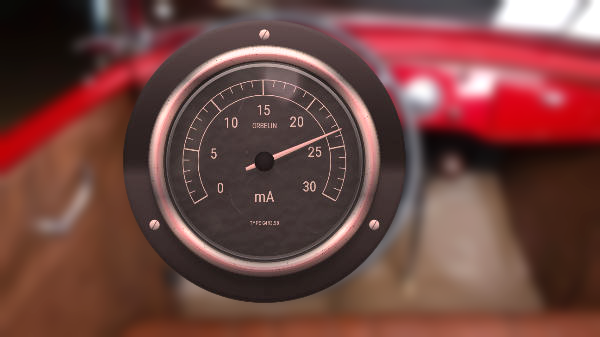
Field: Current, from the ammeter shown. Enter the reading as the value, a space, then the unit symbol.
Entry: 23.5 mA
